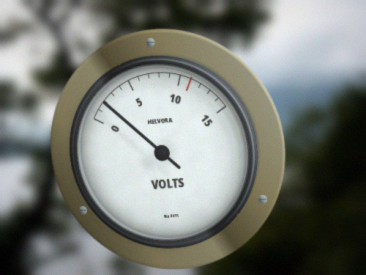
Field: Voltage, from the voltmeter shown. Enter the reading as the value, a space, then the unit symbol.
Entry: 2 V
